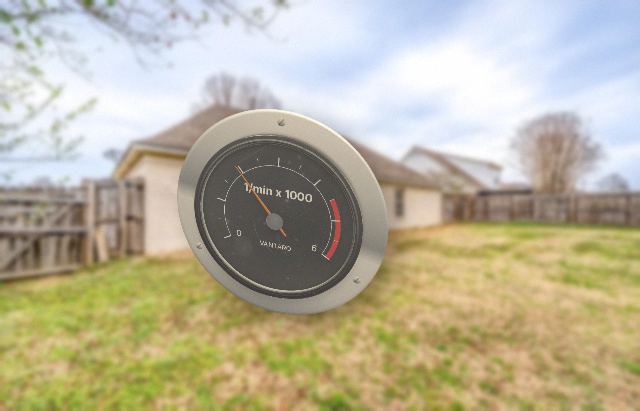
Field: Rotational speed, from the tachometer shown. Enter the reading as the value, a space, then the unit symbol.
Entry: 2000 rpm
